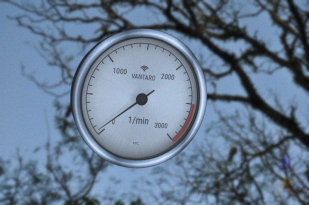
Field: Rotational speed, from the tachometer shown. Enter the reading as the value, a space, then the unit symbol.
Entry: 50 rpm
